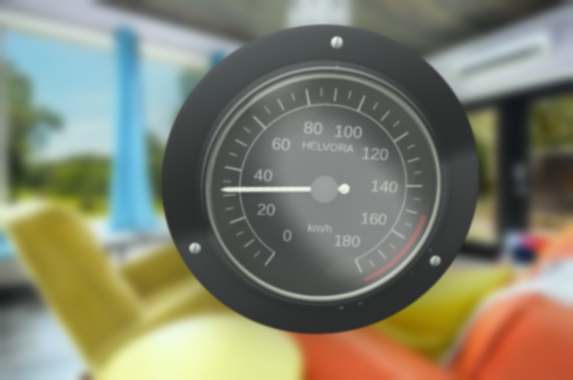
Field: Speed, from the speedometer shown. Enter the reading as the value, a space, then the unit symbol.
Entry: 32.5 km/h
